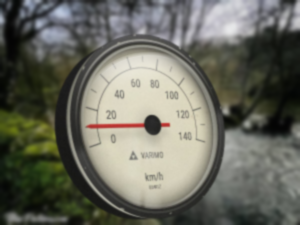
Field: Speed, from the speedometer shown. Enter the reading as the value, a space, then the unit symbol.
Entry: 10 km/h
